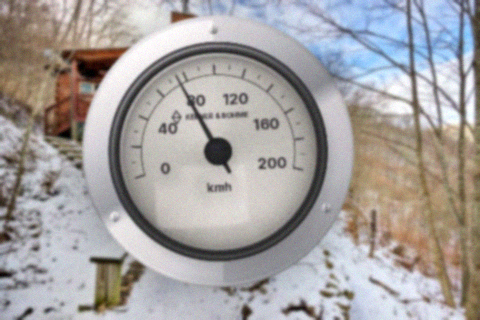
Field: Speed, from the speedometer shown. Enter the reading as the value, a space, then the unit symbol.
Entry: 75 km/h
